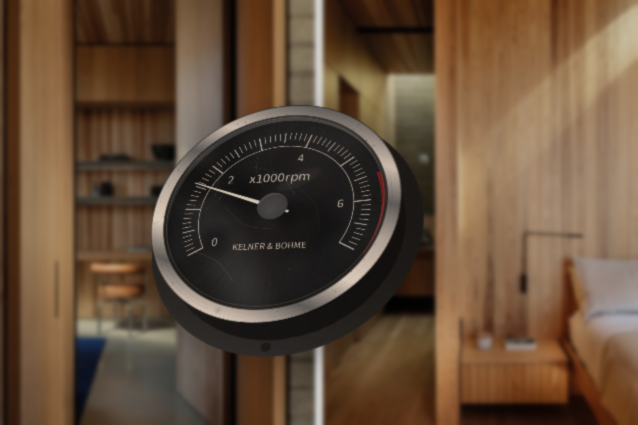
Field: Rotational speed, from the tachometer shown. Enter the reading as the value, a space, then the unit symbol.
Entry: 1500 rpm
